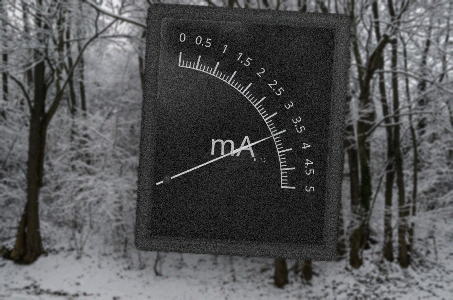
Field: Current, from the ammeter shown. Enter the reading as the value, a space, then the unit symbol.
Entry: 3.5 mA
